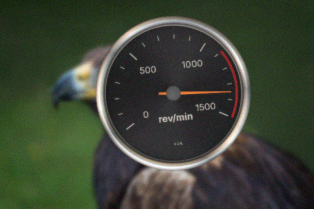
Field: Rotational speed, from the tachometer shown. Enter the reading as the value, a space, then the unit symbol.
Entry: 1350 rpm
